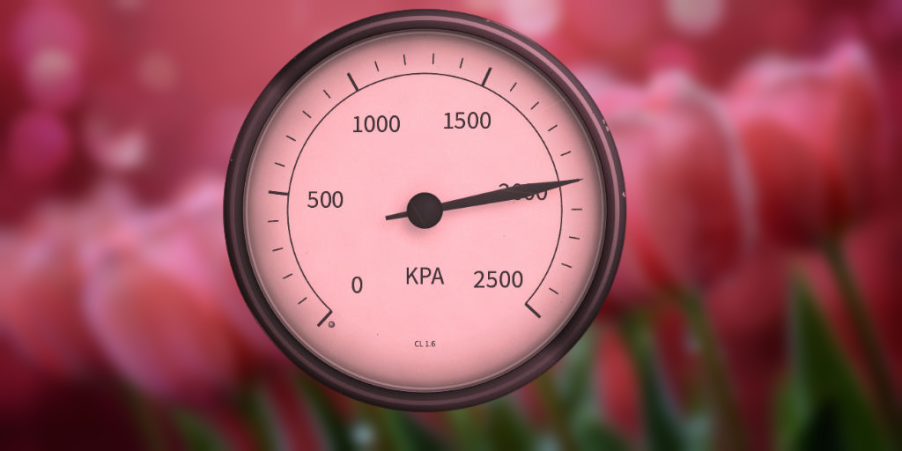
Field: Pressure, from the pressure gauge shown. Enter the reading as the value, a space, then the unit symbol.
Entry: 2000 kPa
